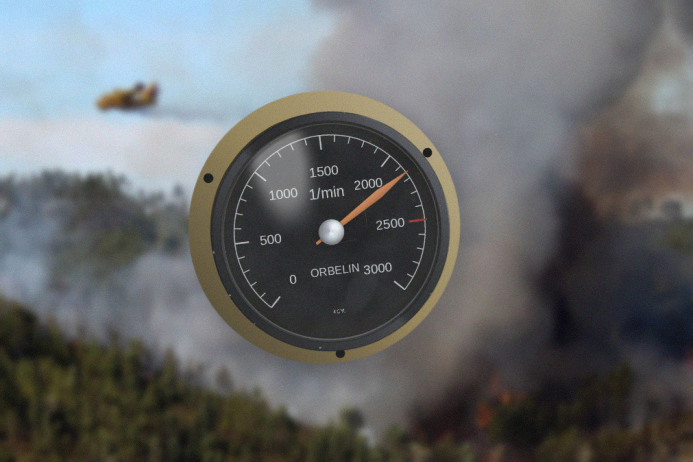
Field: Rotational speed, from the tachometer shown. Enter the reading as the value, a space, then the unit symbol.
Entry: 2150 rpm
